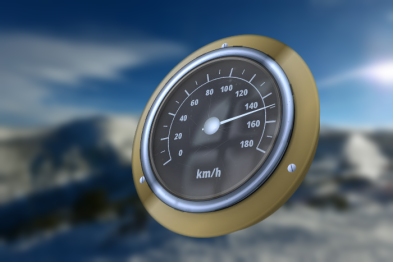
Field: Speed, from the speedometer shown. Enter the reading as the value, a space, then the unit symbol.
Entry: 150 km/h
